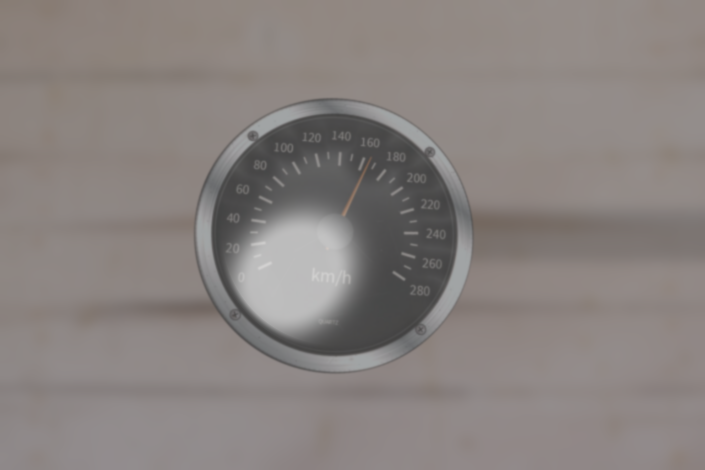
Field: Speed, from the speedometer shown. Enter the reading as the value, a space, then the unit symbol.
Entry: 165 km/h
